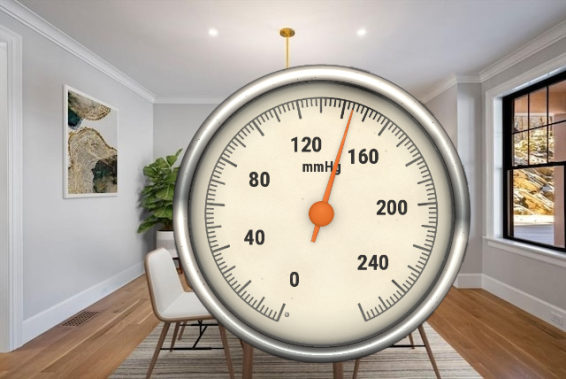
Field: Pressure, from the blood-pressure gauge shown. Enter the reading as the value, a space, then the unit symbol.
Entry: 144 mmHg
